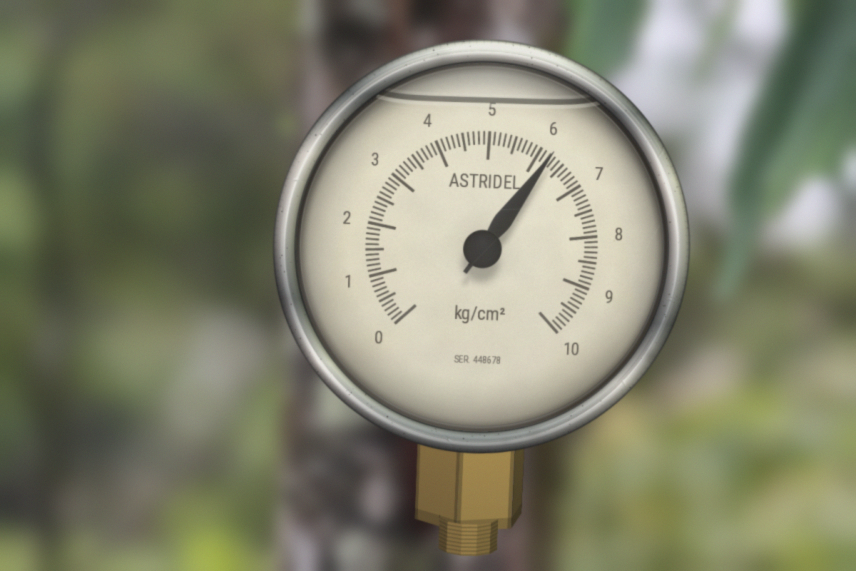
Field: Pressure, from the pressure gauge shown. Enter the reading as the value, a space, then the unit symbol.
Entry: 6.2 kg/cm²
